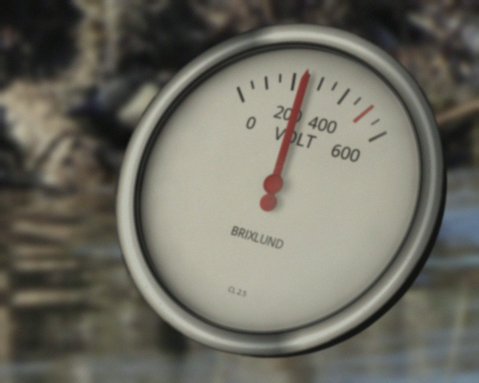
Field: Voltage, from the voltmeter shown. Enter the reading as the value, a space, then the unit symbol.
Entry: 250 V
